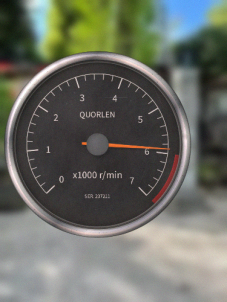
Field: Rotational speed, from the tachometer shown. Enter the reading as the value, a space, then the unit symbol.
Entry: 5900 rpm
